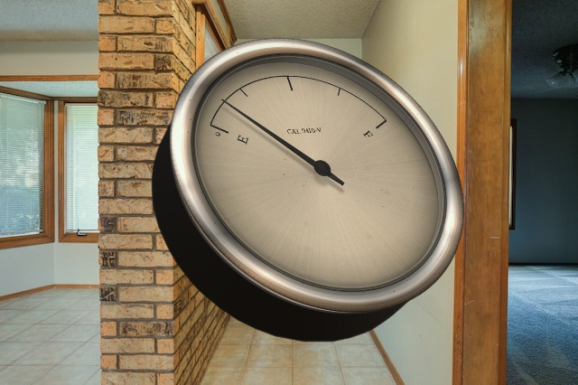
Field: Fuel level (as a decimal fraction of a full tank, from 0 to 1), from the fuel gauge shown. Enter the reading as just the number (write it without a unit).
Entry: 0.125
